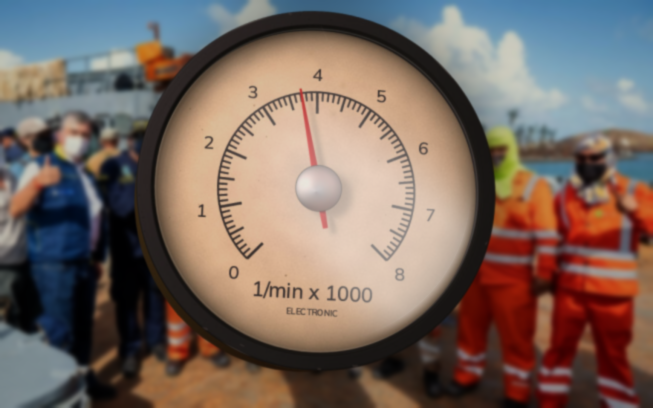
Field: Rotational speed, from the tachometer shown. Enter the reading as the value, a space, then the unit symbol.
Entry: 3700 rpm
